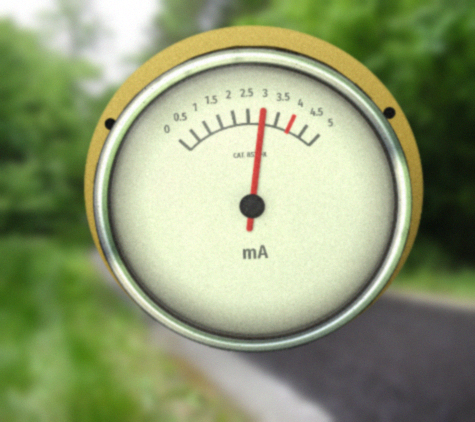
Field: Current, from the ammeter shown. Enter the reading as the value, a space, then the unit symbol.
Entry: 3 mA
